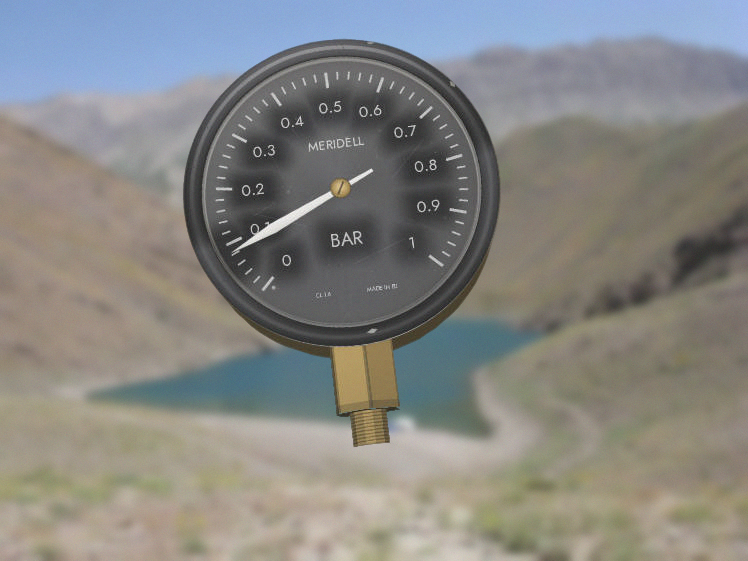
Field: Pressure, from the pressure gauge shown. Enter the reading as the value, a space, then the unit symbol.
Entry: 0.08 bar
